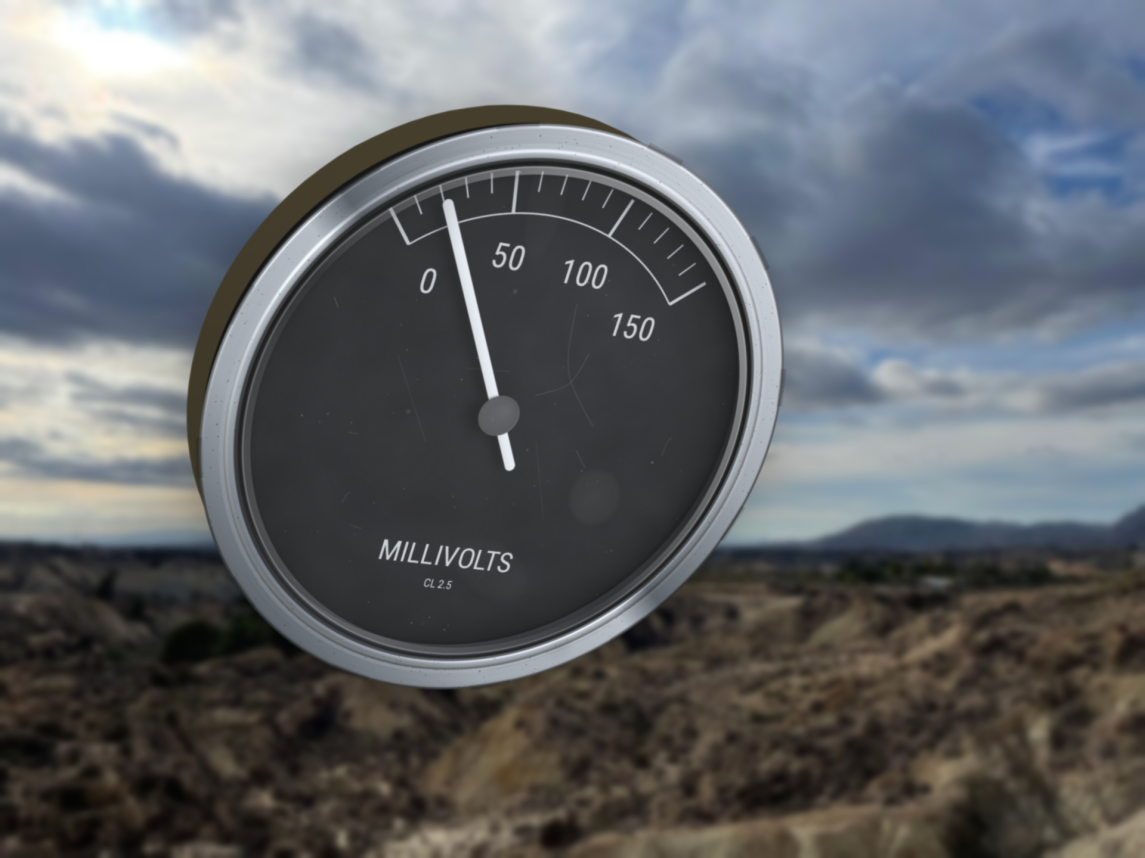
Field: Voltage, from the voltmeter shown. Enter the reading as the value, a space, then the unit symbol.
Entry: 20 mV
